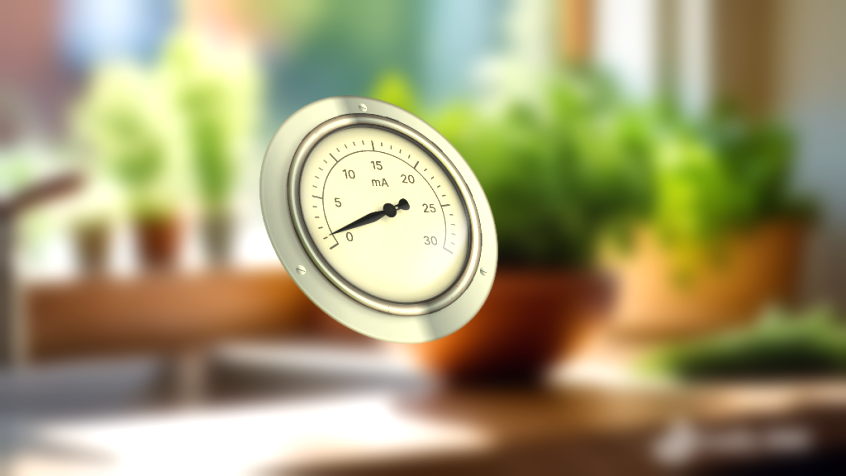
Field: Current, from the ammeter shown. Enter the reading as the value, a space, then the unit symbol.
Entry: 1 mA
